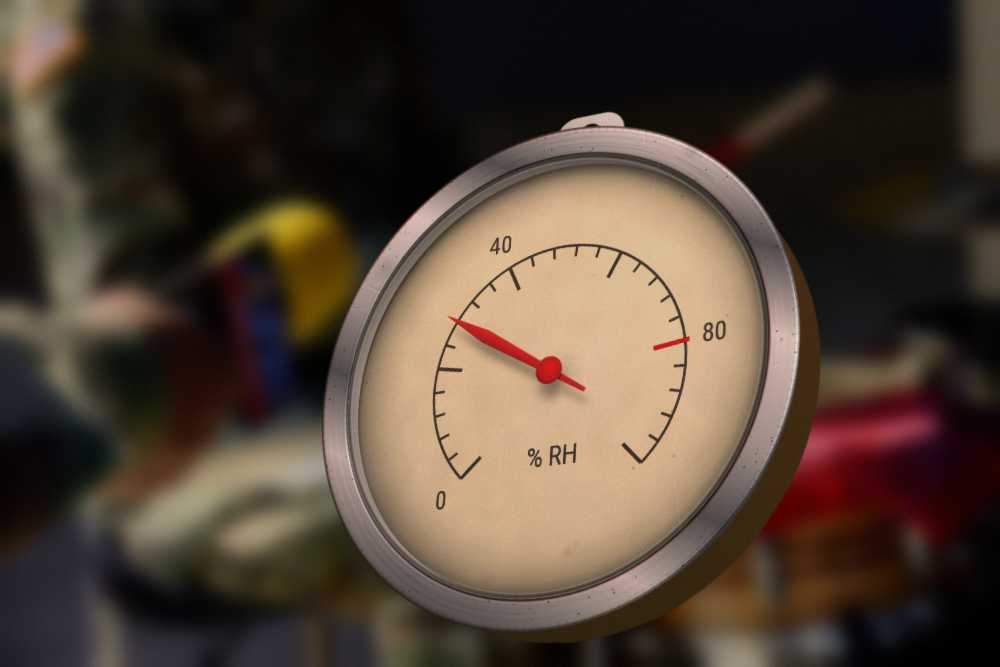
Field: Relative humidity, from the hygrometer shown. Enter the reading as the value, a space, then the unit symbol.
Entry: 28 %
